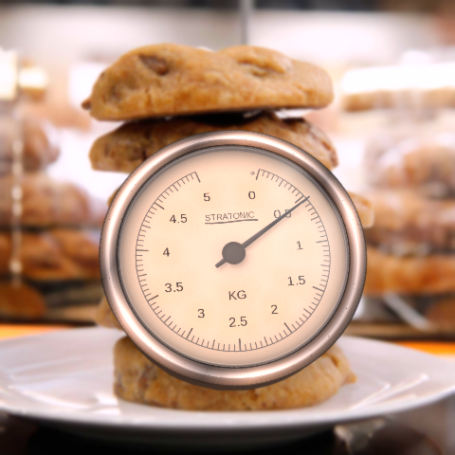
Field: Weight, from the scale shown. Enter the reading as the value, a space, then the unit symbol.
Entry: 0.55 kg
